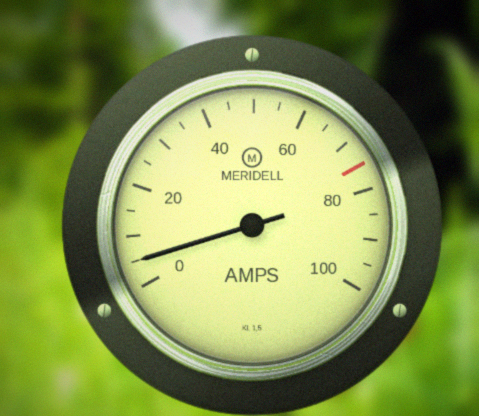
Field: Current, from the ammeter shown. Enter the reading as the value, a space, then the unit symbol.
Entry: 5 A
